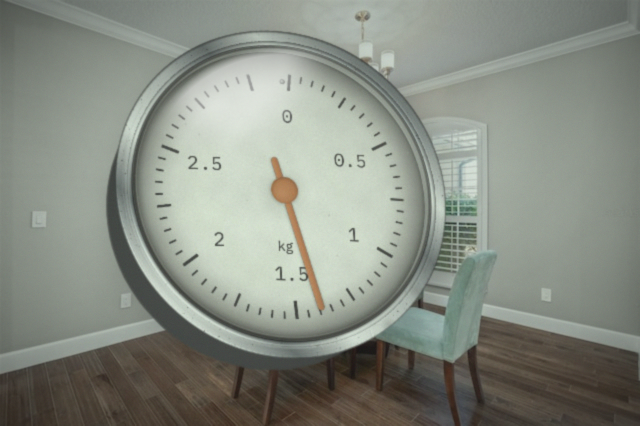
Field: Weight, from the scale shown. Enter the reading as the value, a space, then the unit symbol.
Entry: 1.4 kg
